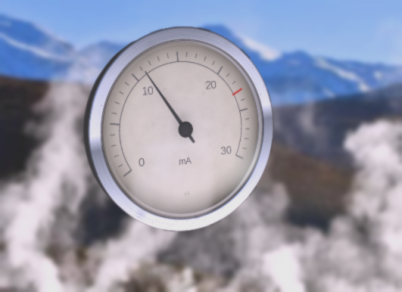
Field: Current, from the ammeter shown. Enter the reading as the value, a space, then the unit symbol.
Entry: 11 mA
